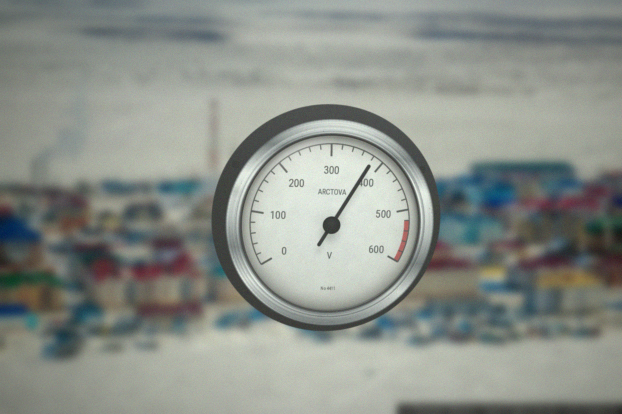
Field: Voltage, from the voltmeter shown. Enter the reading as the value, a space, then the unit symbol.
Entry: 380 V
